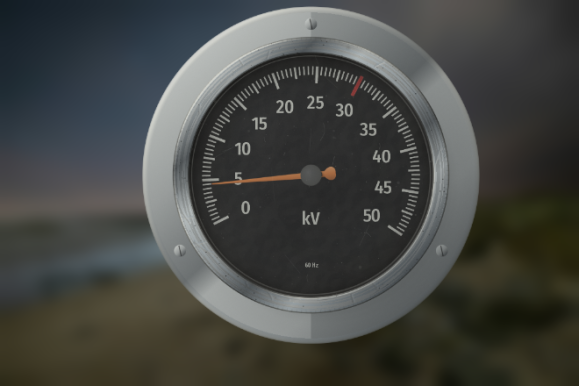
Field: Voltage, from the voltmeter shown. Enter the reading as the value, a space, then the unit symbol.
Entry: 4.5 kV
